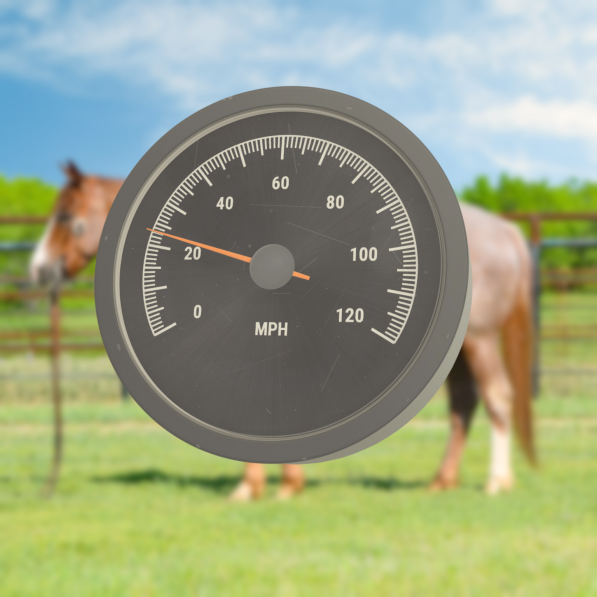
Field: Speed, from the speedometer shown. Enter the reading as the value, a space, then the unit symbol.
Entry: 23 mph
